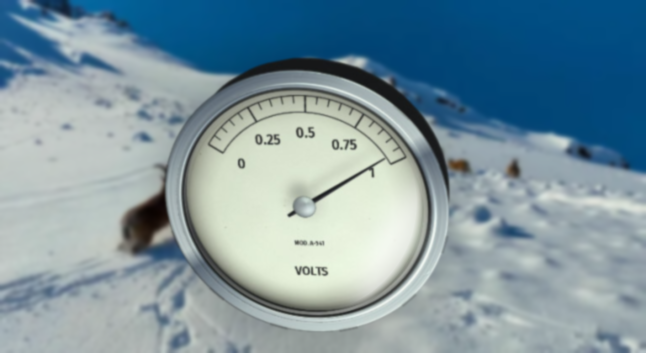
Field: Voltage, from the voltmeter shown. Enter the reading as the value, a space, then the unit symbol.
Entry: 0.95 V
